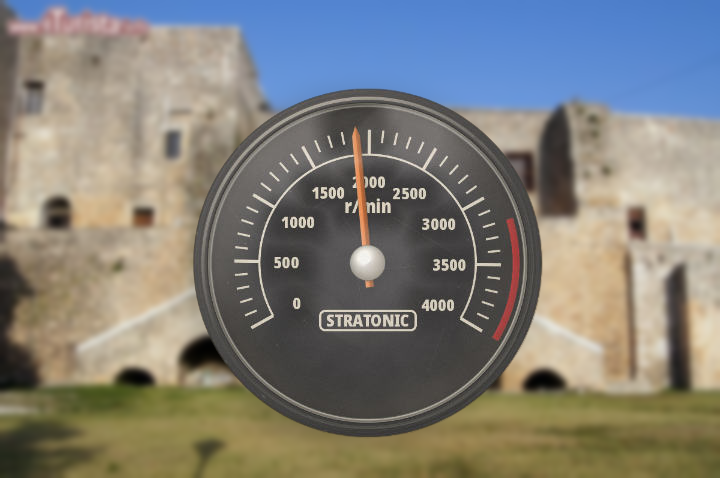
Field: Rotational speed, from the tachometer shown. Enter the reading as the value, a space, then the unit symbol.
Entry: 1900 rpm
